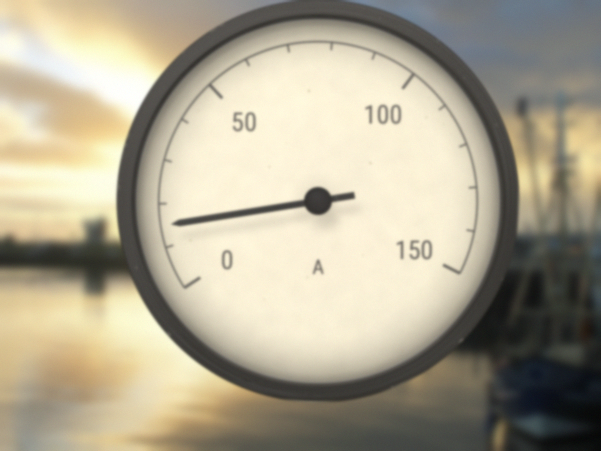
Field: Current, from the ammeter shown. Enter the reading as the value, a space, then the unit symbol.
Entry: 15 A
